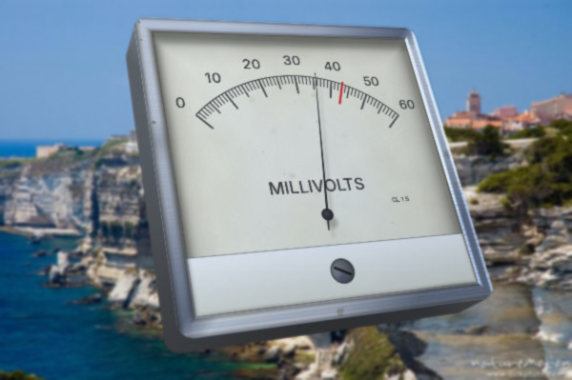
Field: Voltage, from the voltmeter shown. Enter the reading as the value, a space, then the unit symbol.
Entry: 35 mV
